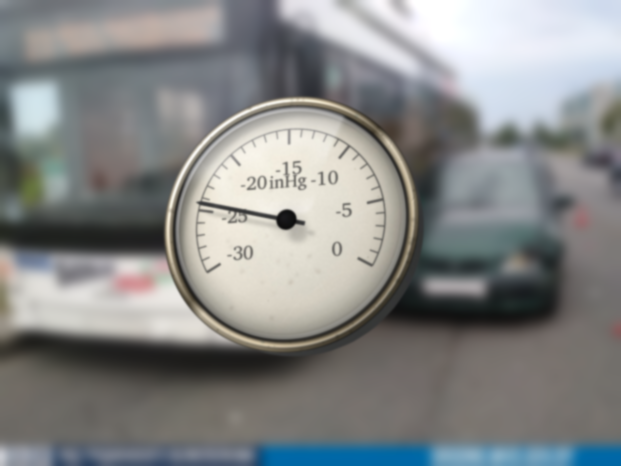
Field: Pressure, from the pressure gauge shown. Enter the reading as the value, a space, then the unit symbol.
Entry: -24.5 inHg
